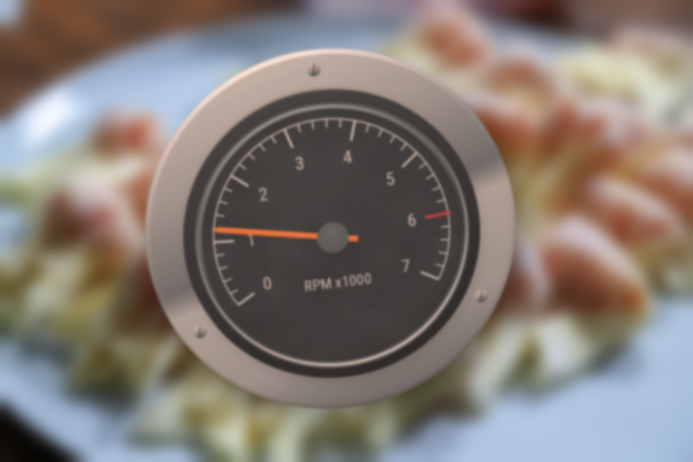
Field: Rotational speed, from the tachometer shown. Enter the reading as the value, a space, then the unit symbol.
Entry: 1200 rpm
